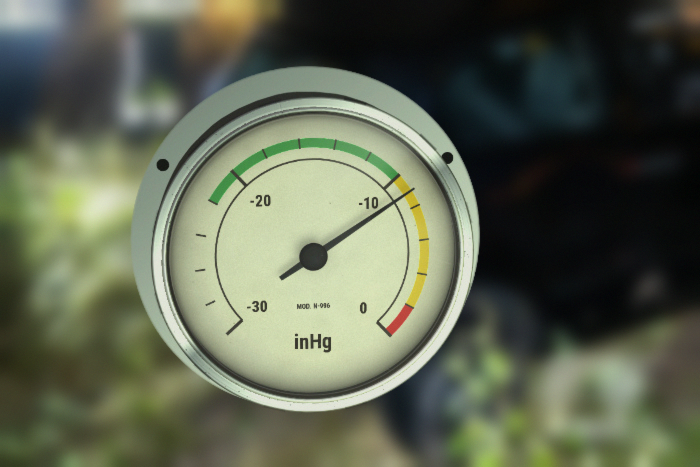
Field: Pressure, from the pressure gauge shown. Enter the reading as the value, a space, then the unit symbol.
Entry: -9 inHg
